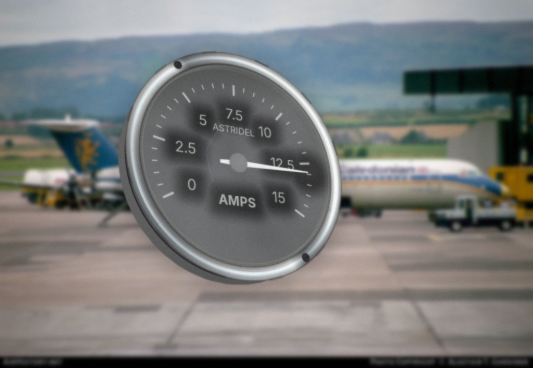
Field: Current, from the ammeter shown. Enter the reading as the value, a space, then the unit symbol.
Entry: 13 A
